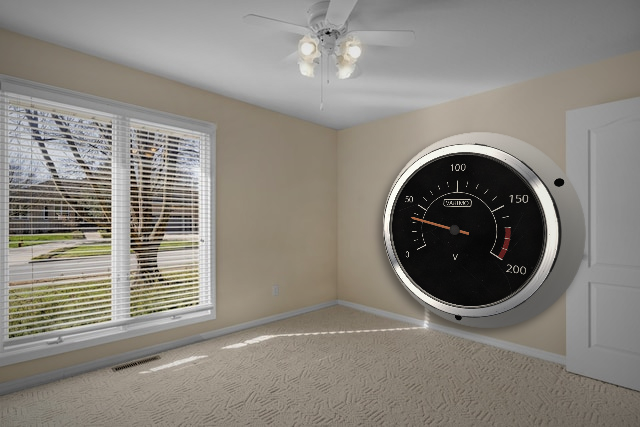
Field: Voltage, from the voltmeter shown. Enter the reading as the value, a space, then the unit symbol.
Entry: 35 V
